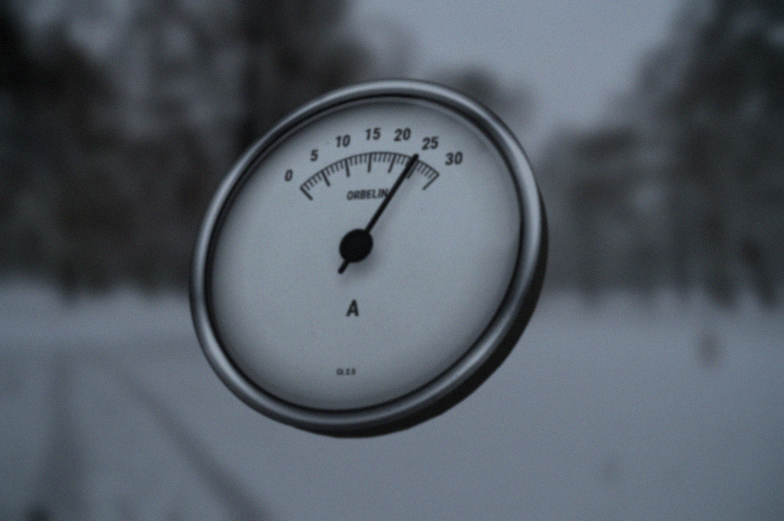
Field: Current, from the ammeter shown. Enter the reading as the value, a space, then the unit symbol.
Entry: 25 A
